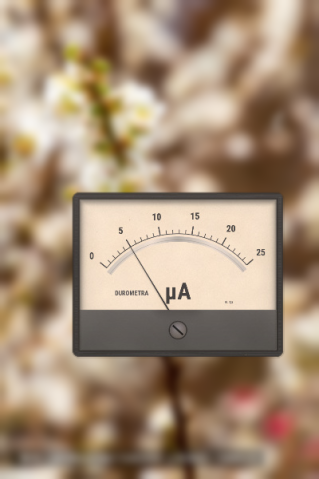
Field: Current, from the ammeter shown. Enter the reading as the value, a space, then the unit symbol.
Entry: 5 µA
